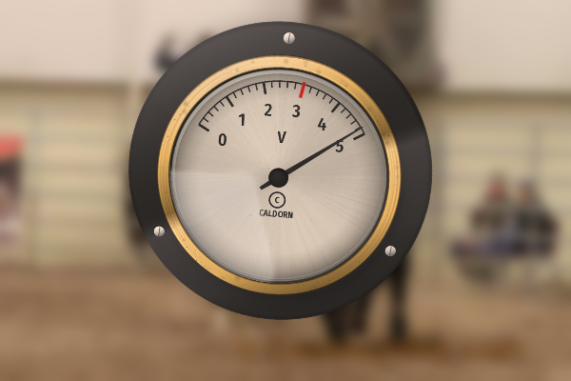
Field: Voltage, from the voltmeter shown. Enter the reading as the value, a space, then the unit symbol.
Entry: 4.8 V
